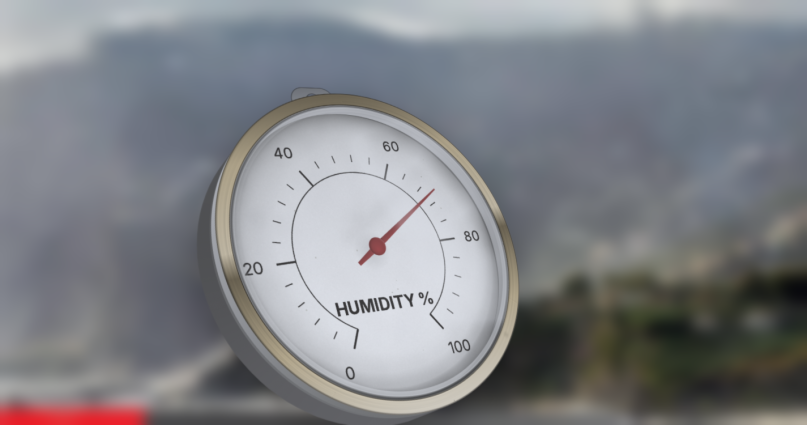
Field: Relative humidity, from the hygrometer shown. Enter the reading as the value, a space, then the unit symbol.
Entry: 70 %
